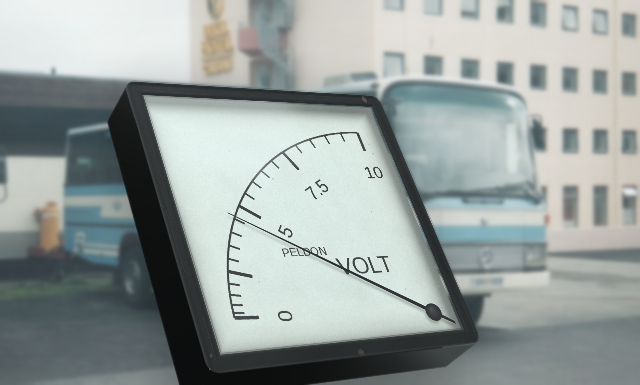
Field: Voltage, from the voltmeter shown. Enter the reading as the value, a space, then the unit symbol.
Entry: 4.5 V
